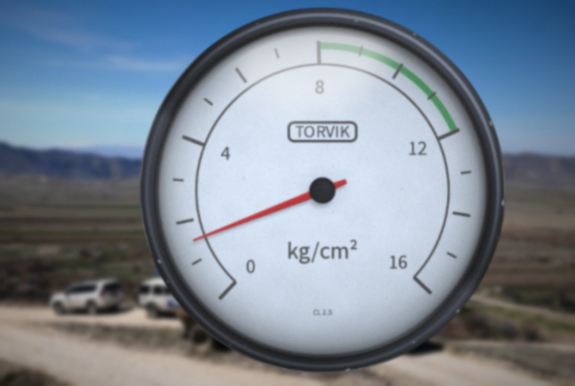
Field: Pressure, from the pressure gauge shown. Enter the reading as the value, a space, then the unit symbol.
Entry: 1.5 kg/cm²
